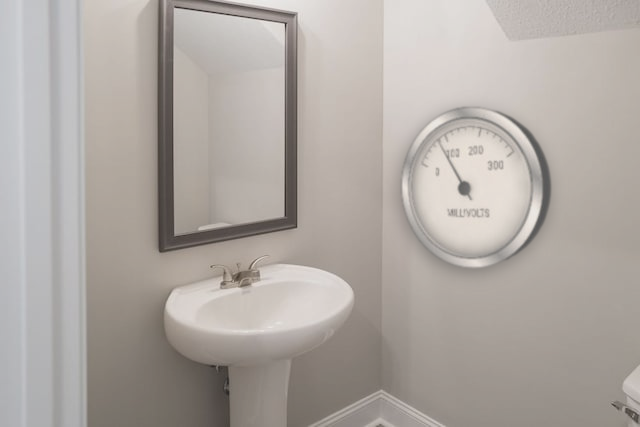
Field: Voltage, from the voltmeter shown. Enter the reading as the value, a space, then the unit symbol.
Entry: 80 mV
